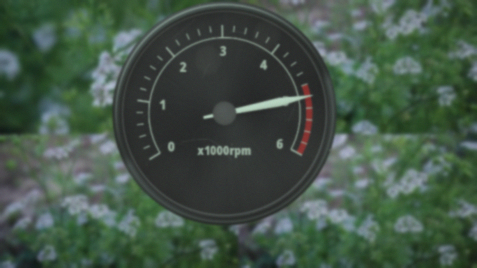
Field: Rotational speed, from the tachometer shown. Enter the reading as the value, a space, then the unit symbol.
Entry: 5000 rpm
